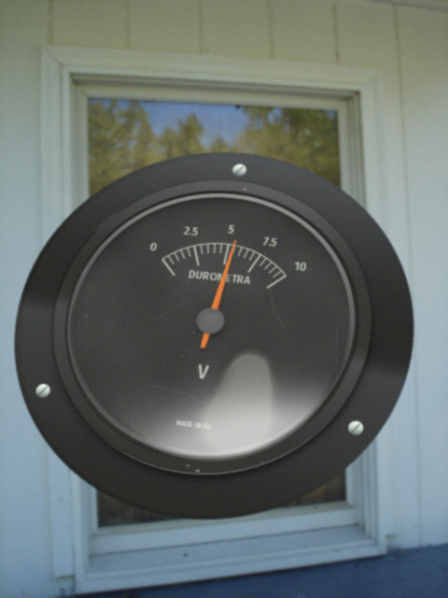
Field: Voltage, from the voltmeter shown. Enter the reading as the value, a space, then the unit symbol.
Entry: 5.5 V
